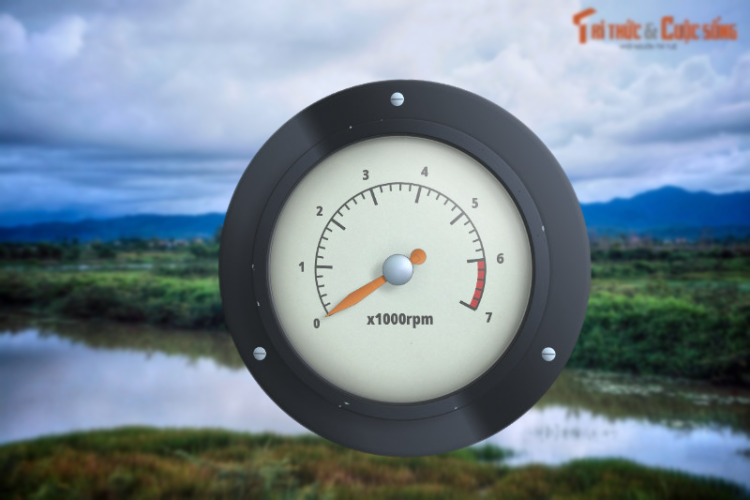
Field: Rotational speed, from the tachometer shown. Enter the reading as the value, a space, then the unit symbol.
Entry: 0 rpm
